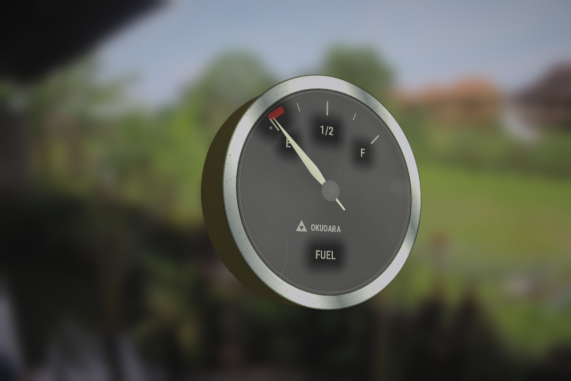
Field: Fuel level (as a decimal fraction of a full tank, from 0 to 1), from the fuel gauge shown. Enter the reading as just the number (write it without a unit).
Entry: 0
